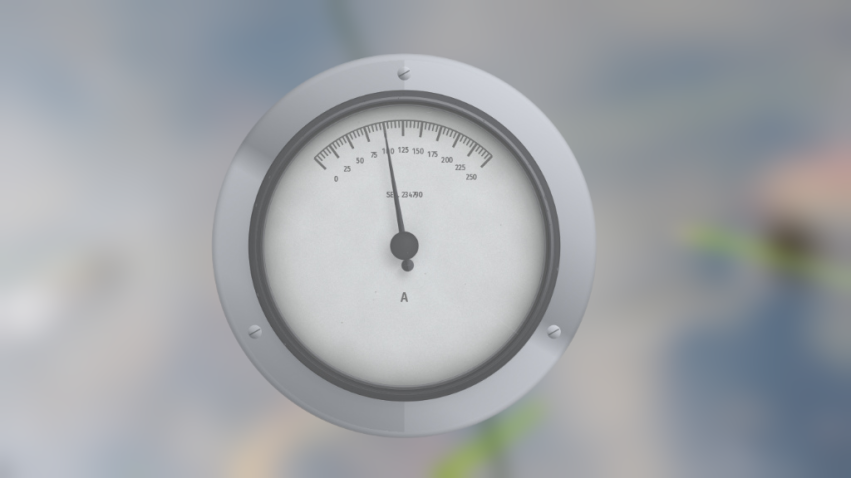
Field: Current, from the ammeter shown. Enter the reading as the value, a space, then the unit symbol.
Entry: 100 A
